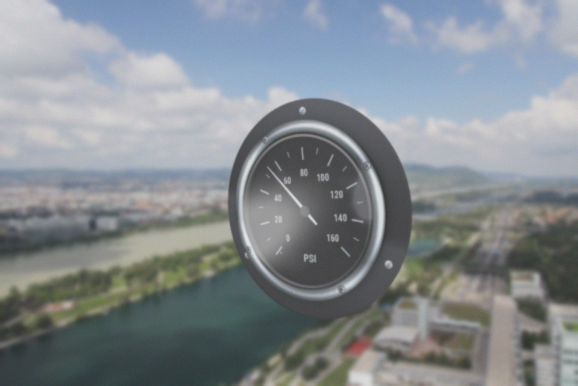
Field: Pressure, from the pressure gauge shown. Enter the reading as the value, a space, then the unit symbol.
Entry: 55 psi
